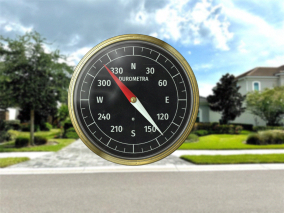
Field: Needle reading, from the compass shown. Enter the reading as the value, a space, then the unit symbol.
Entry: 320 °
